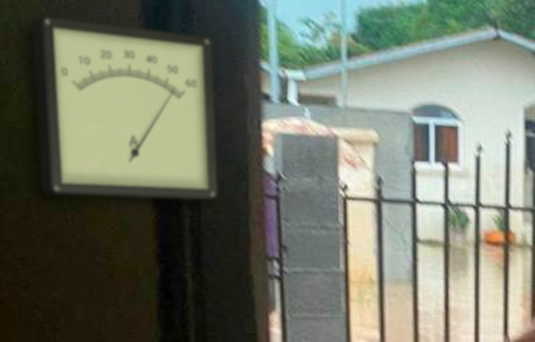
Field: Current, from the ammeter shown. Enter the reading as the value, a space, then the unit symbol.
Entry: 55 A
